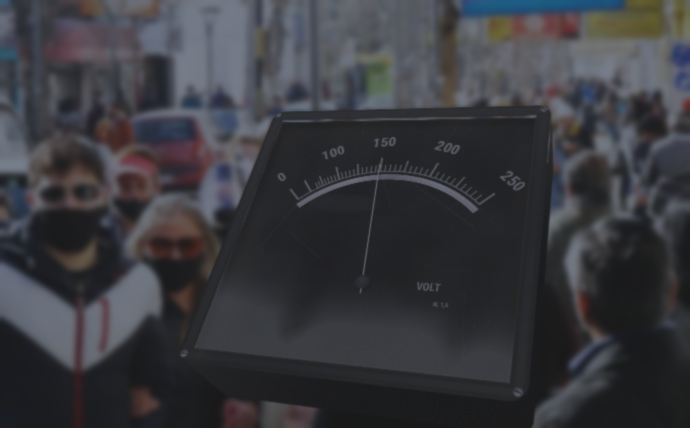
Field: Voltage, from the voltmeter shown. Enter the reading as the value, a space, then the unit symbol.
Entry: 150 V
